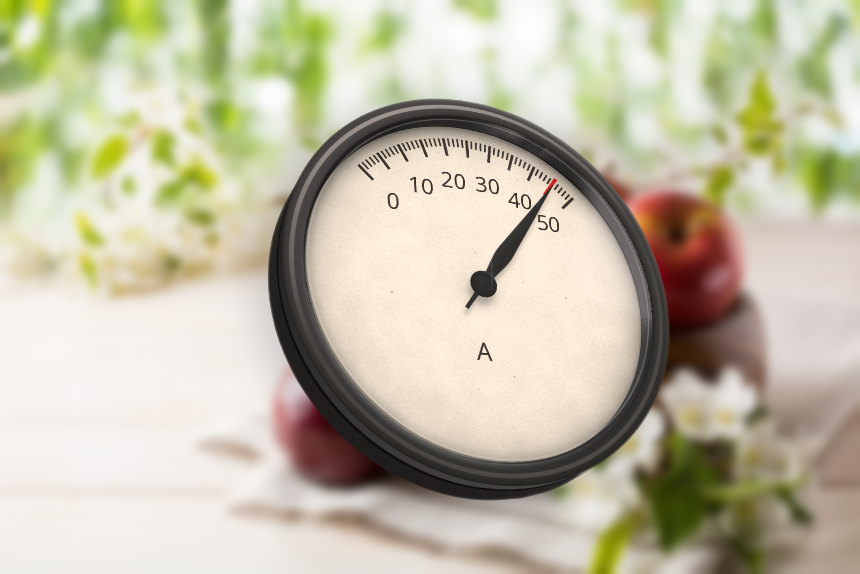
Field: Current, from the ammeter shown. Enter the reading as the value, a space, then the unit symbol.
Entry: 45 A
